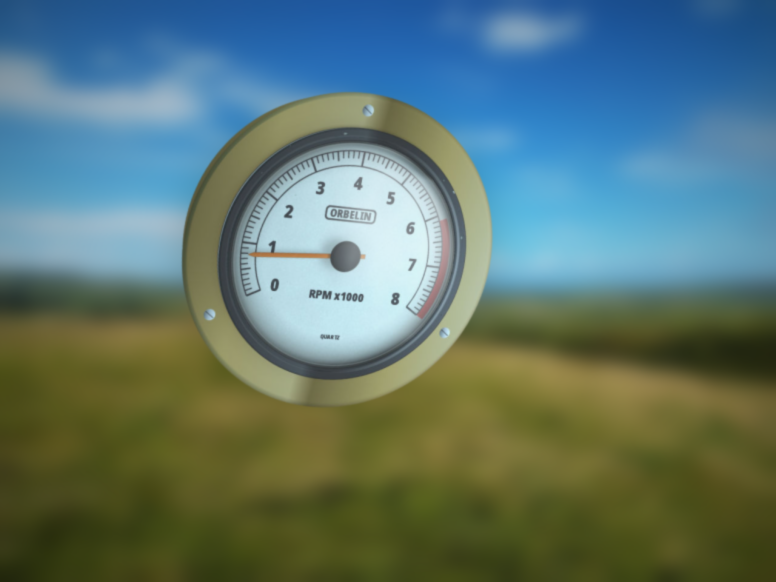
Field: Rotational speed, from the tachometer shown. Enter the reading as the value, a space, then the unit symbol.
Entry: 800 rpm
